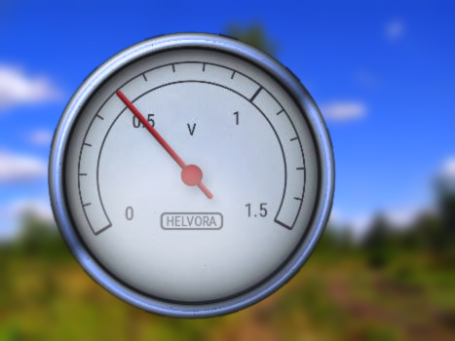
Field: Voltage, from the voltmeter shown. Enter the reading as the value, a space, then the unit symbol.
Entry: 0.5 V
